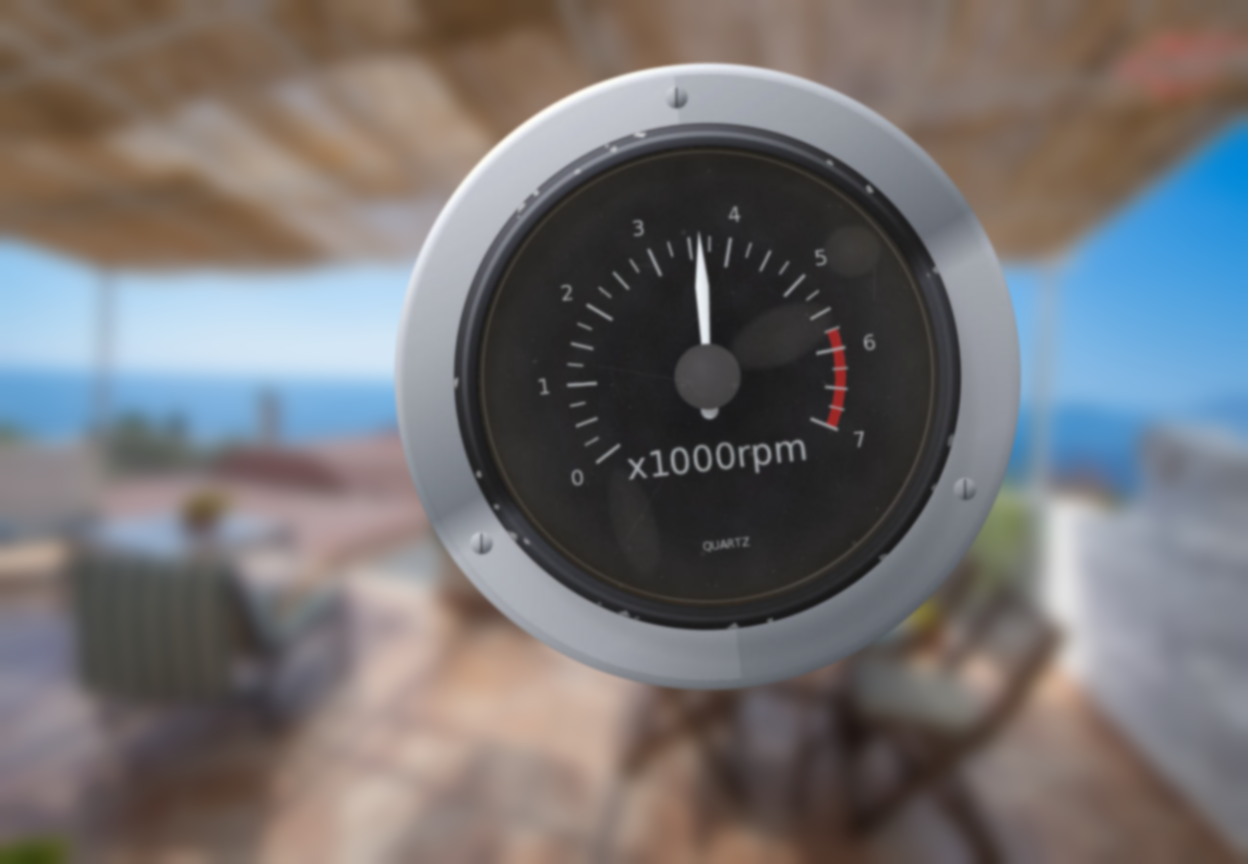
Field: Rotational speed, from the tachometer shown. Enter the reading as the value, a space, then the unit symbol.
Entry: 3625 rpm
